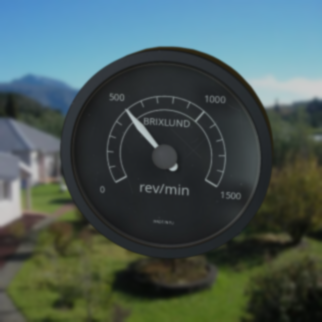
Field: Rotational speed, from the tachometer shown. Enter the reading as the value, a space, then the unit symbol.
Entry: 500 rpm
